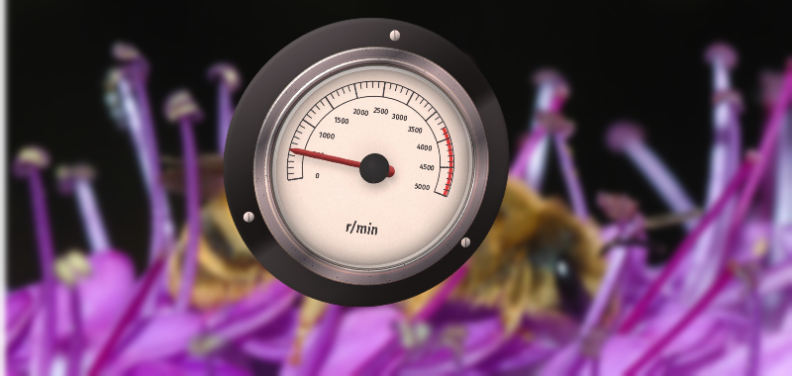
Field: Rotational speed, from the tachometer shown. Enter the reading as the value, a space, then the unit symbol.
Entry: 500 rpm
